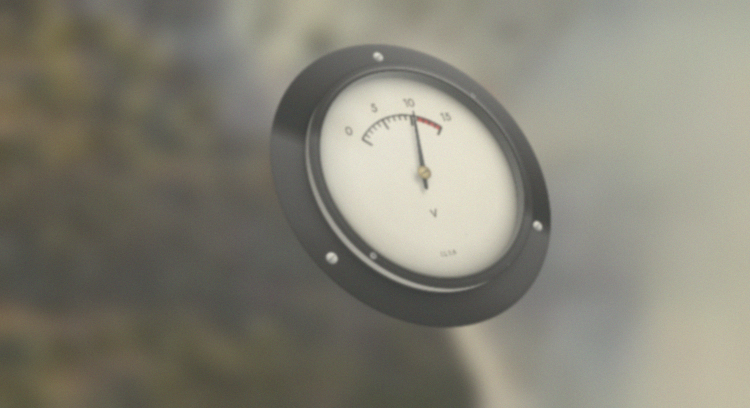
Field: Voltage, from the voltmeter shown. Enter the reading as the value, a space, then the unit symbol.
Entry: 10 V
